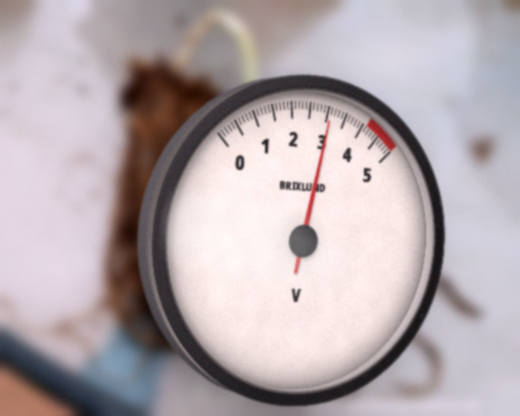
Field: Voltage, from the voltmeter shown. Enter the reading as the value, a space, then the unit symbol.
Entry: 3 V
